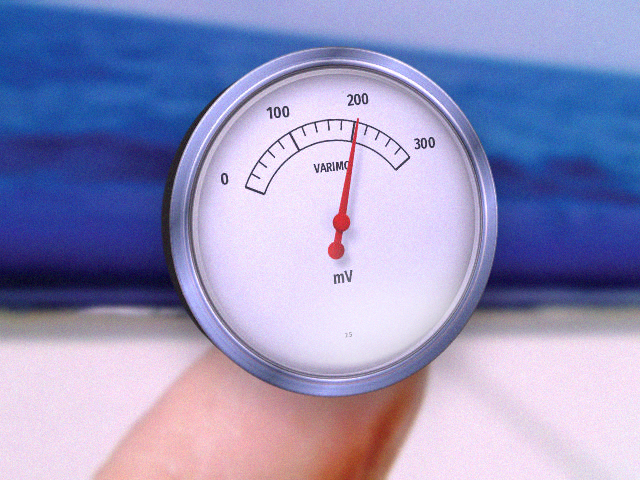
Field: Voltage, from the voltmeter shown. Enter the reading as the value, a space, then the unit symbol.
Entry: 200 mV
